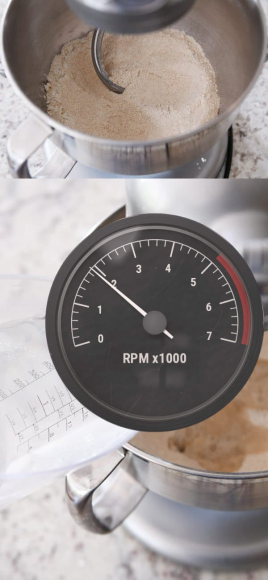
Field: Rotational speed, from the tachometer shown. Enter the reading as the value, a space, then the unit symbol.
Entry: 1900 rpm
